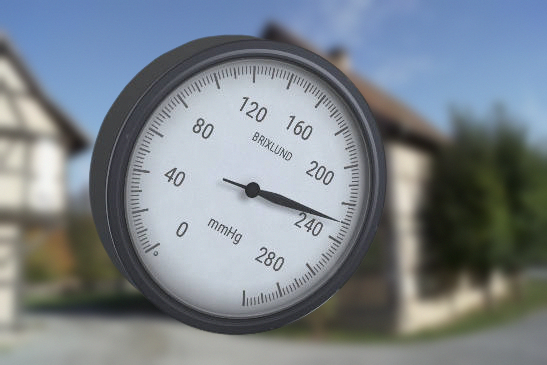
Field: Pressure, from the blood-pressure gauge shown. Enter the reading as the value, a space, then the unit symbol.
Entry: 230 mmHg
